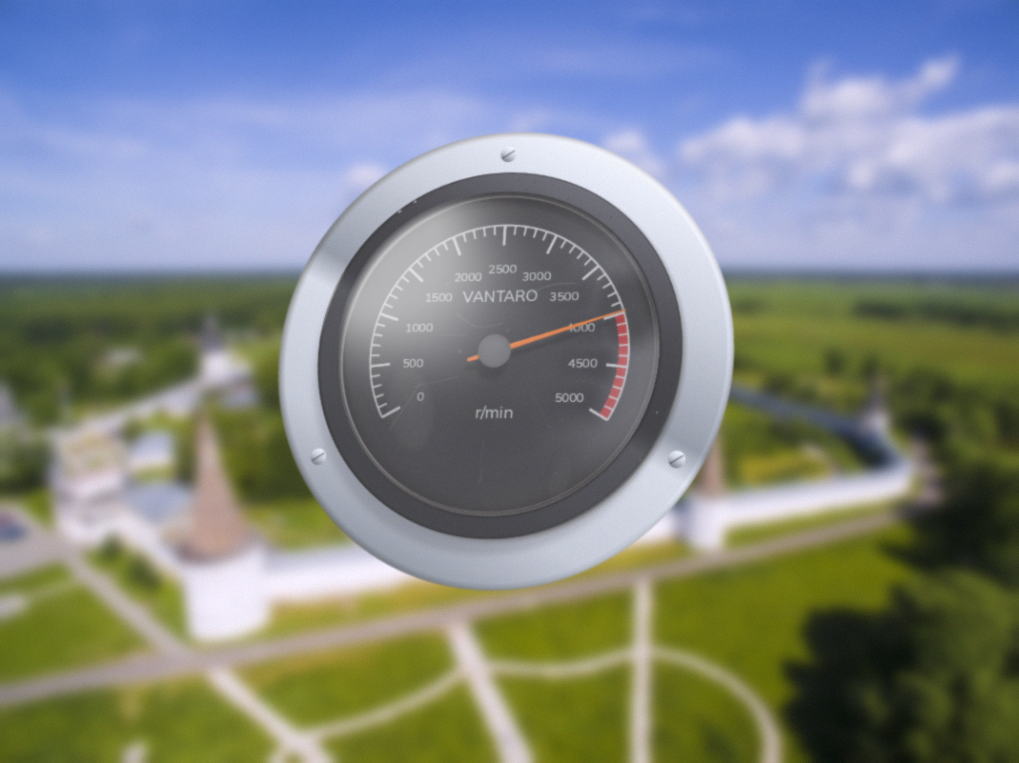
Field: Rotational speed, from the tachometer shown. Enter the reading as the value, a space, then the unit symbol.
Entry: 4000 rpm
